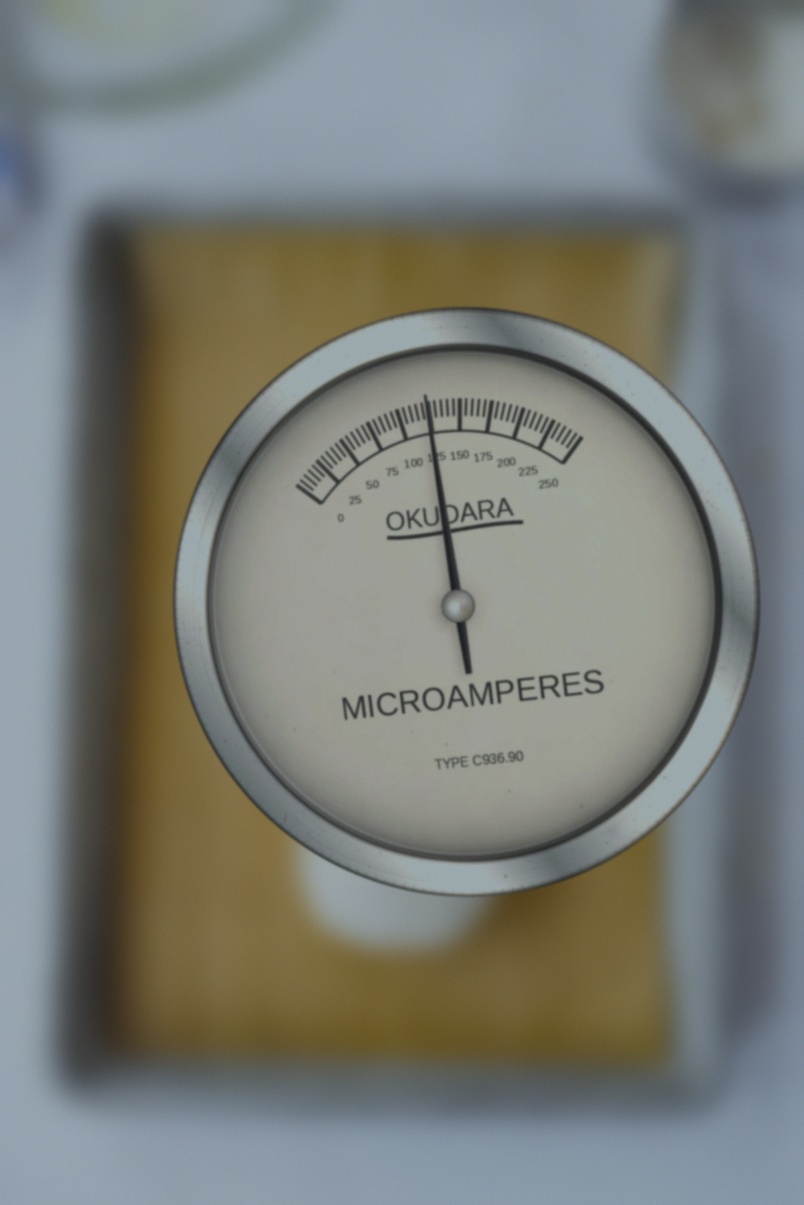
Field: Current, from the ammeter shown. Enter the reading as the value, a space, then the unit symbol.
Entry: 125 µA
